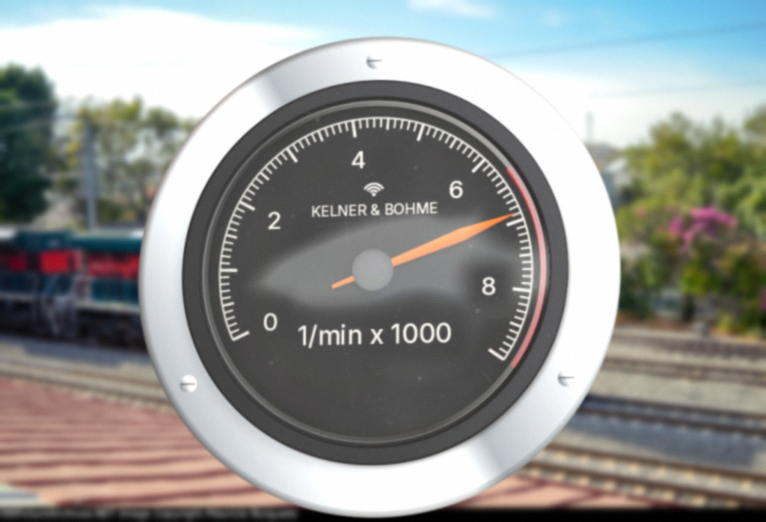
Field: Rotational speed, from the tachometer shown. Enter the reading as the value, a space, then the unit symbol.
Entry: 6900 rpm
